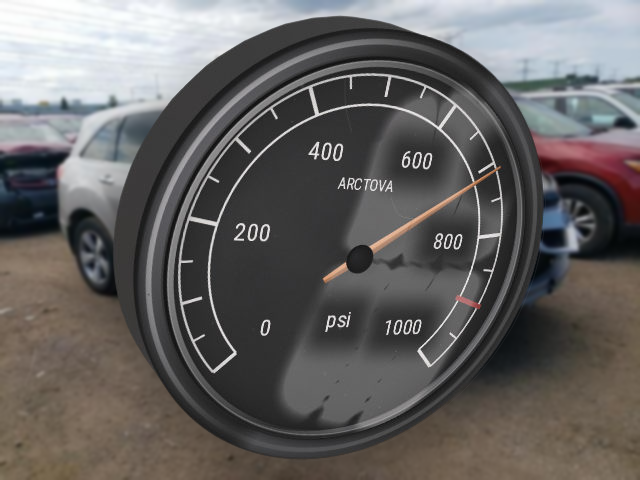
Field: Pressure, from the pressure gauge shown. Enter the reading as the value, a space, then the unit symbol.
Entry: 700 psi
